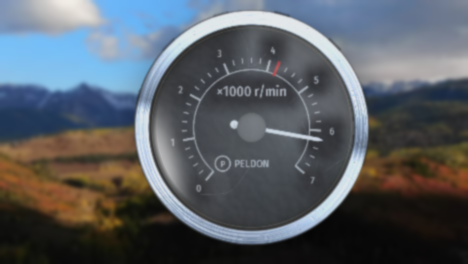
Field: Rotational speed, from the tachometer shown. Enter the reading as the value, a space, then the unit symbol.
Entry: 6200 rpm
